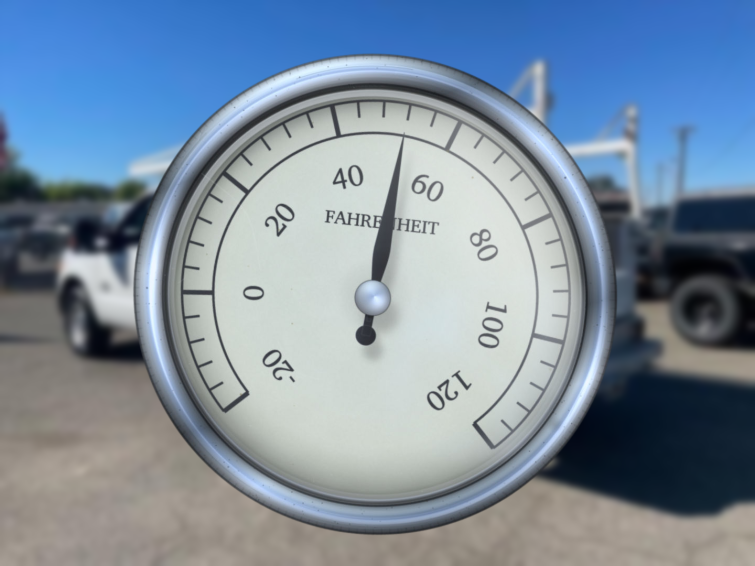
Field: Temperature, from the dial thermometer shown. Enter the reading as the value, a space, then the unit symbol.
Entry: 52 °F
